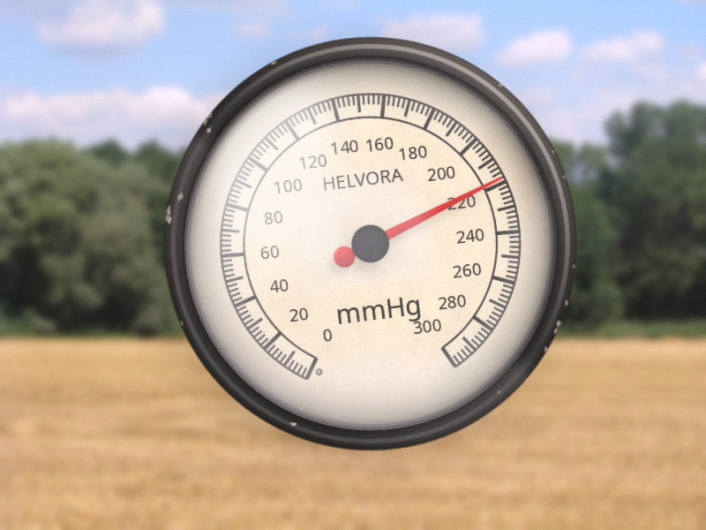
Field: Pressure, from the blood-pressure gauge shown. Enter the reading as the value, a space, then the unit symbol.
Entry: 218 mmHg
